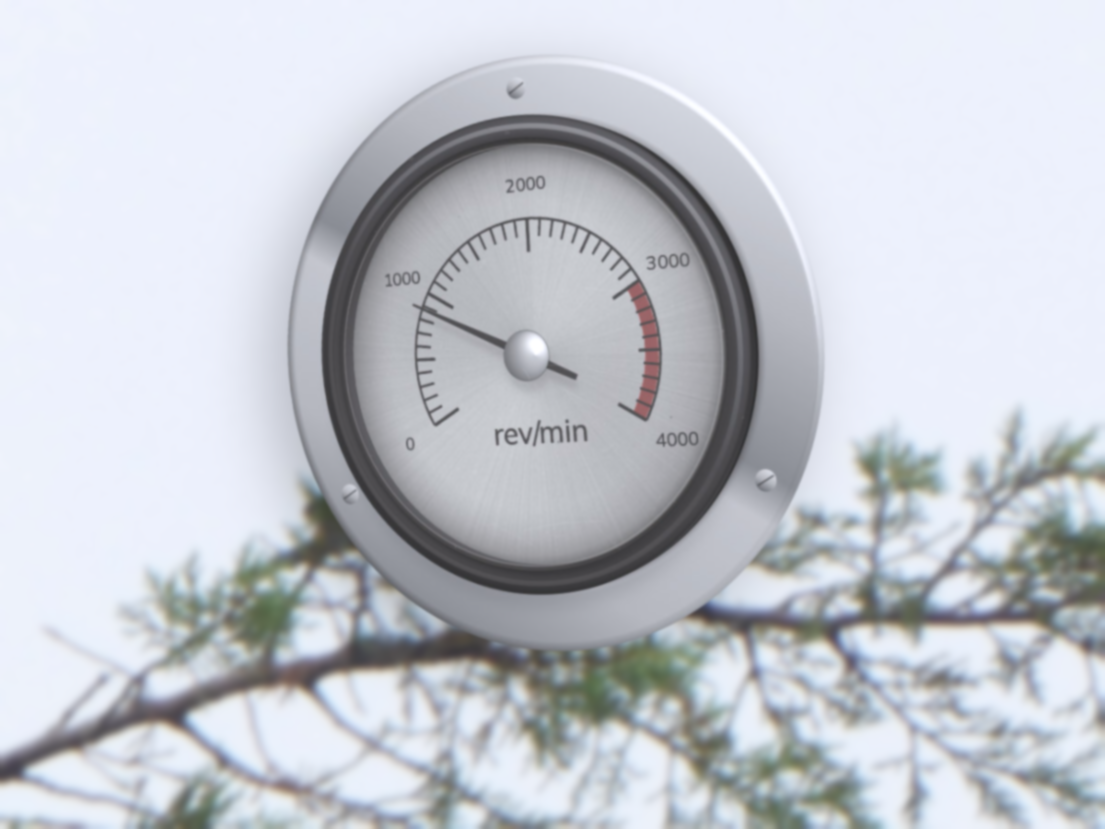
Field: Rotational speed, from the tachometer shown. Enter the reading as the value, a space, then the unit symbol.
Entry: 900 rpm
